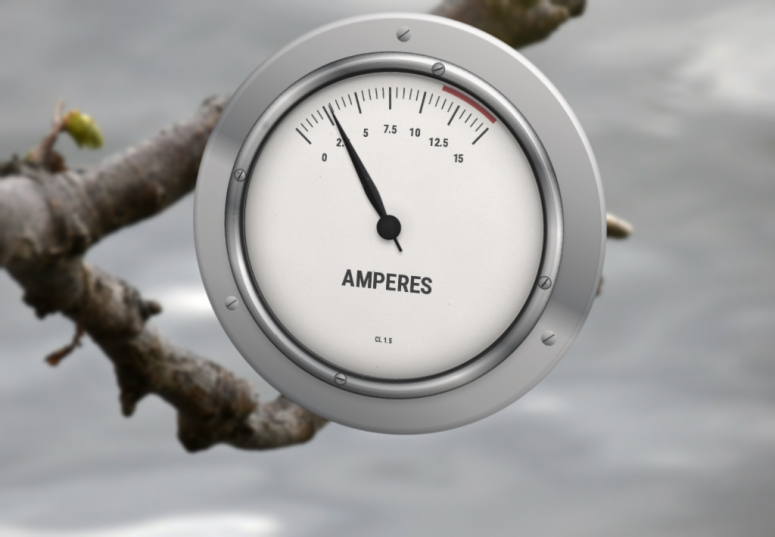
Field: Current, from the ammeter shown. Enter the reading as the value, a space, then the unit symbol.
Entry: 3 A
